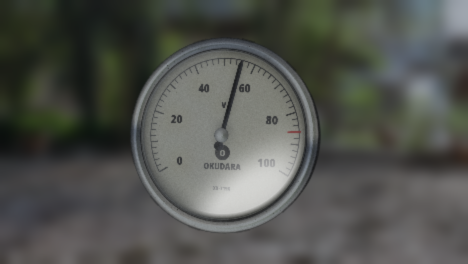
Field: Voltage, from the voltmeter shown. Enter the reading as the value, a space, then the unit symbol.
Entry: 56 V
